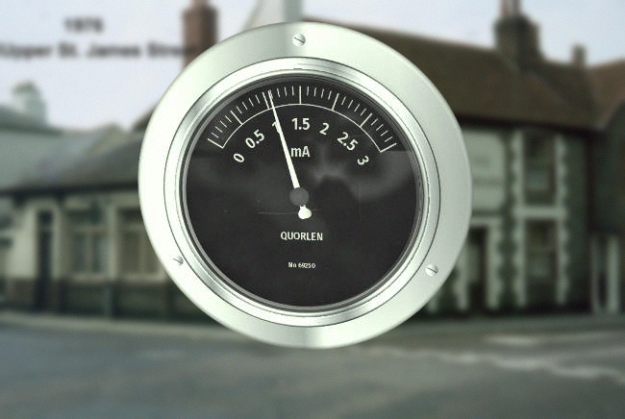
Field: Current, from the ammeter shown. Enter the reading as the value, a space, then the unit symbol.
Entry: 1.1 mA
